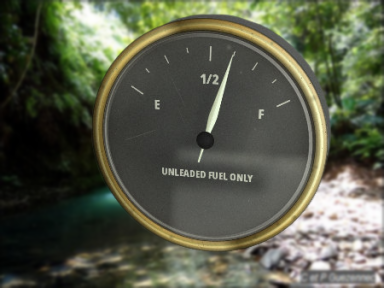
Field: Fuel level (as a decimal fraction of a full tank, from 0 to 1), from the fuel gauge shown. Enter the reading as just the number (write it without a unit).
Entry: 0.625
